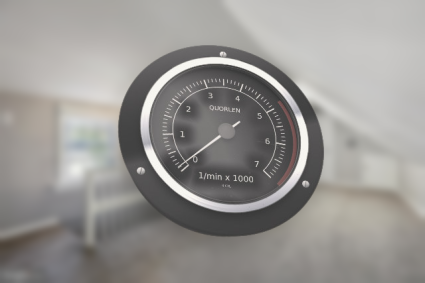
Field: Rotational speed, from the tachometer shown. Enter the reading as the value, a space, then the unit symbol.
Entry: 100 rpm
